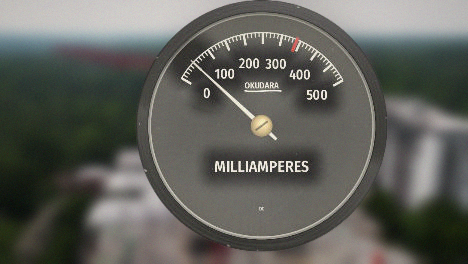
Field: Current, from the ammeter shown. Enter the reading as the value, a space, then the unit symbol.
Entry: 50 mA
